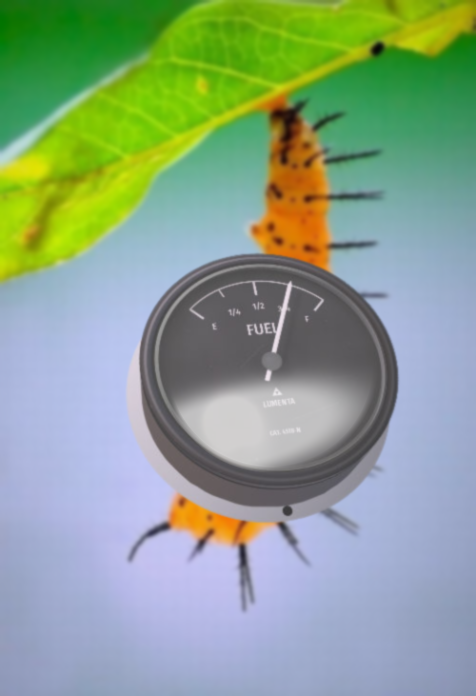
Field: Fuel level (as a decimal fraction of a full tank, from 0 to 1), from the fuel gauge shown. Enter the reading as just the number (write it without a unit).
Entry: 0.75
